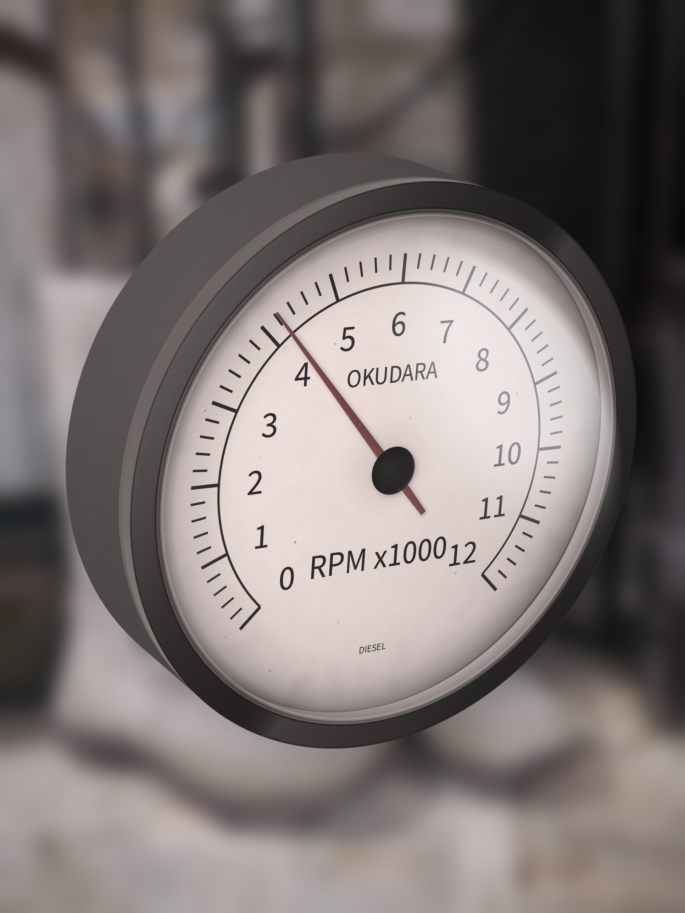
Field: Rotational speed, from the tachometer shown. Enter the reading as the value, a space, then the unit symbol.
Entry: 4200 rpm
